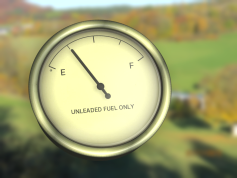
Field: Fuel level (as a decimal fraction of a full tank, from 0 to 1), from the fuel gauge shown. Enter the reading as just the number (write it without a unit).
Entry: 0.25
